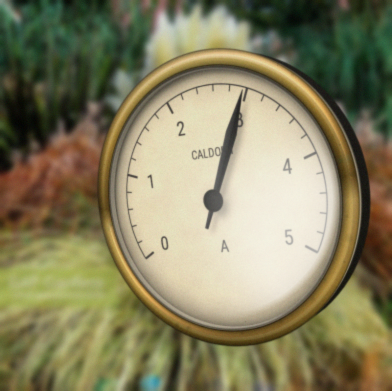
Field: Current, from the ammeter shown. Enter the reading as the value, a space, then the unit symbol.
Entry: 3 A
